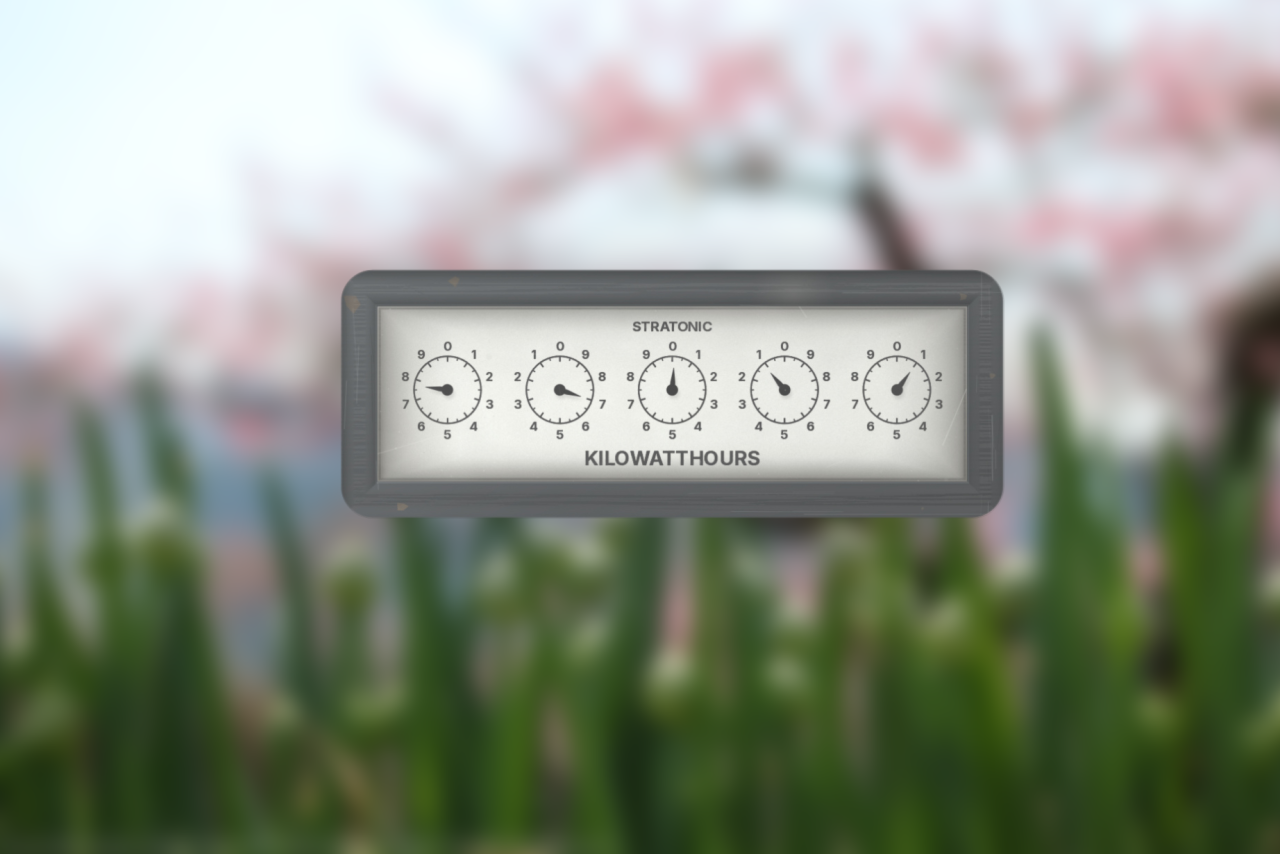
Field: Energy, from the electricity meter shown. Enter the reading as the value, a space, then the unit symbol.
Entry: 77011 kWh
